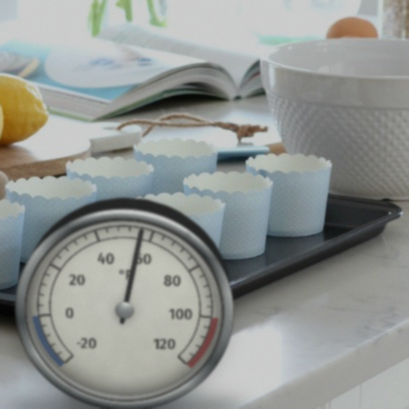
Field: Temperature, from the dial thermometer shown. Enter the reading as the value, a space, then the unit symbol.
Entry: 56 °F
